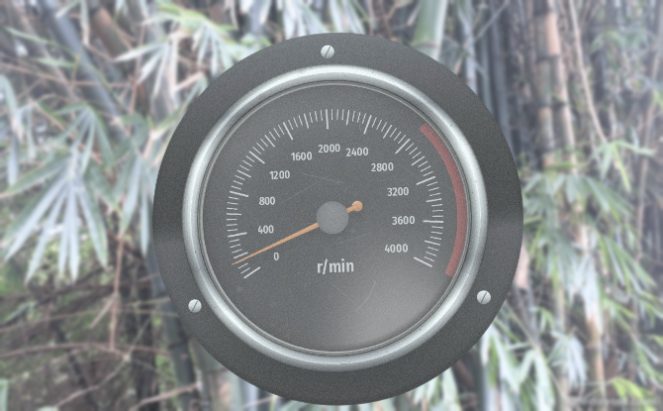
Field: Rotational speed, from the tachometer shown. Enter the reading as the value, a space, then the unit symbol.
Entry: 150 rpm
